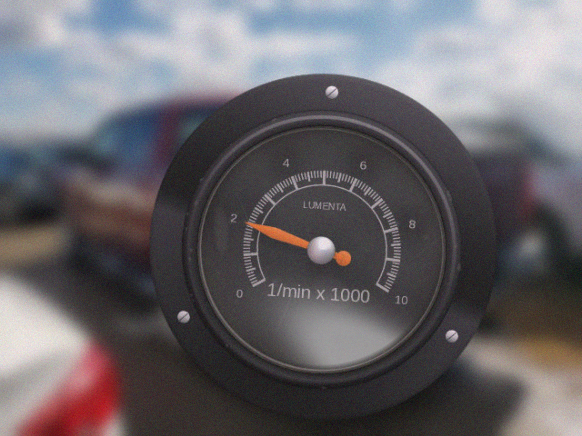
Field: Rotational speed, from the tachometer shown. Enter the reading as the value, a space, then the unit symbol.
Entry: 2000 rpm
